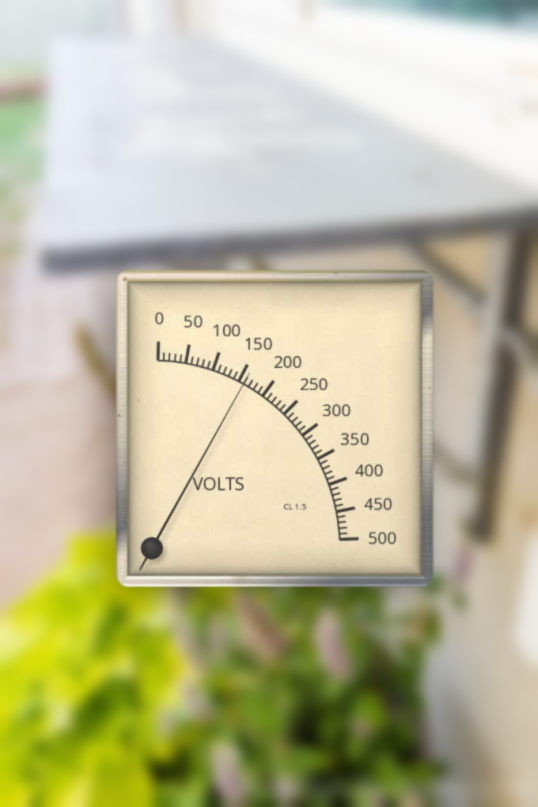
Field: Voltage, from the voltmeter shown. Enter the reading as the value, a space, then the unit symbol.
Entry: 160 V
